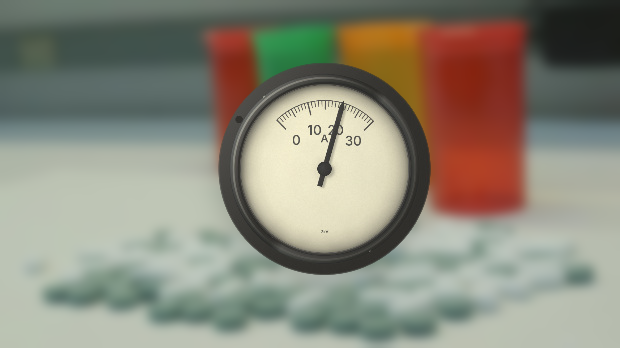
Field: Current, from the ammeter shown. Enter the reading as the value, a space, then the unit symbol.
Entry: 20 A
